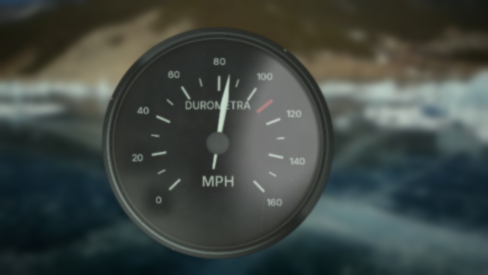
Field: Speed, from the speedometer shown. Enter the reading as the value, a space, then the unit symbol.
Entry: 85 mph
